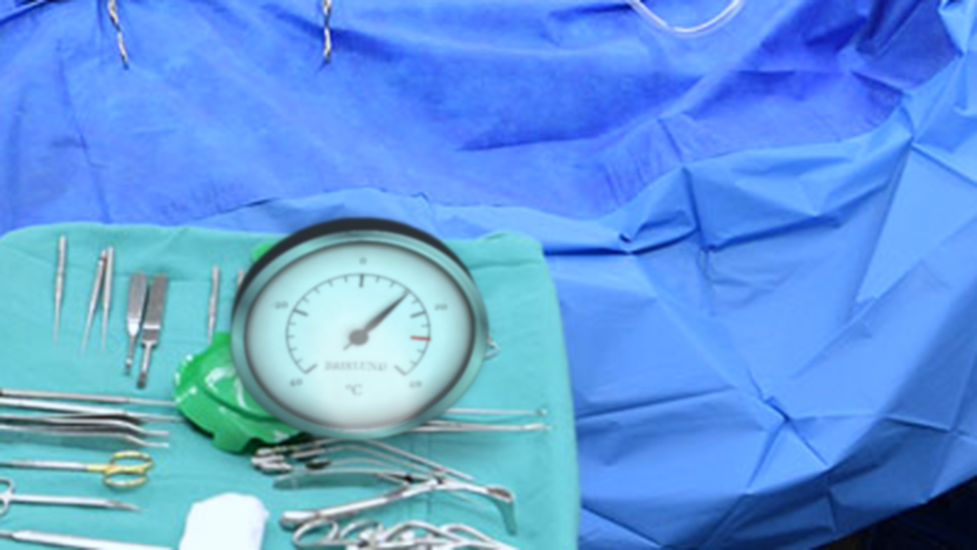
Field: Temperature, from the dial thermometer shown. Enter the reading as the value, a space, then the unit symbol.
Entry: 12 °C
